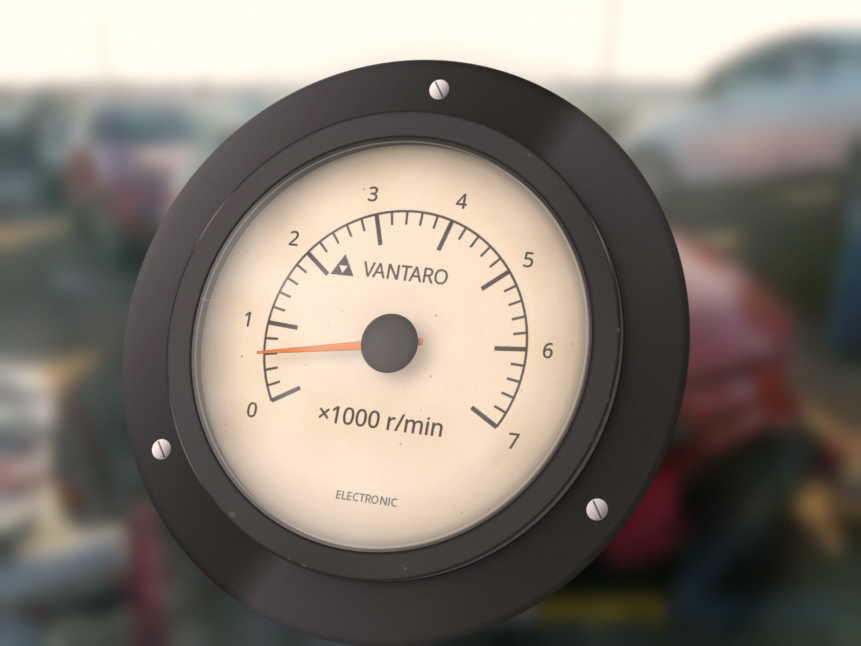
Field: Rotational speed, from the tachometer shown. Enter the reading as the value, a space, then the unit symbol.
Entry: 600 rpm
